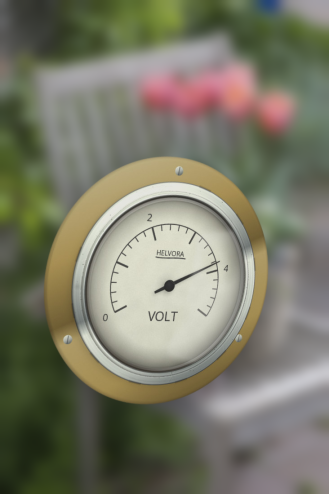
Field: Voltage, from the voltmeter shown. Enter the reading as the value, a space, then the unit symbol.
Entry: 3.8 V
